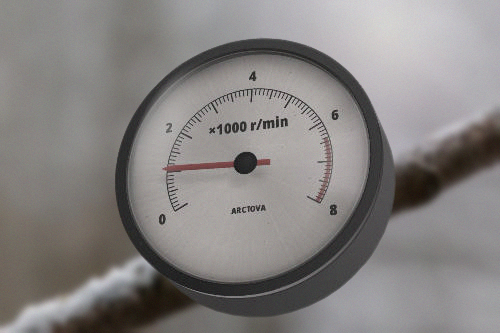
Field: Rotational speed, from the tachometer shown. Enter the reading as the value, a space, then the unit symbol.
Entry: 1000 rpm
